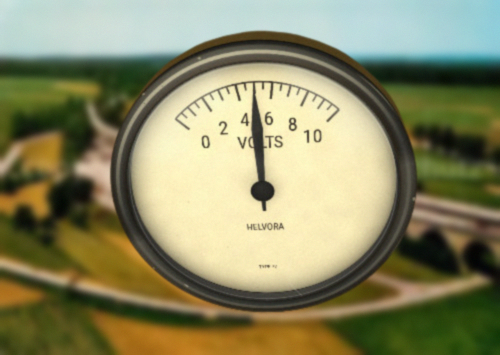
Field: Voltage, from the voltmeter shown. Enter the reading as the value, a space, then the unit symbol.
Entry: 5 V
